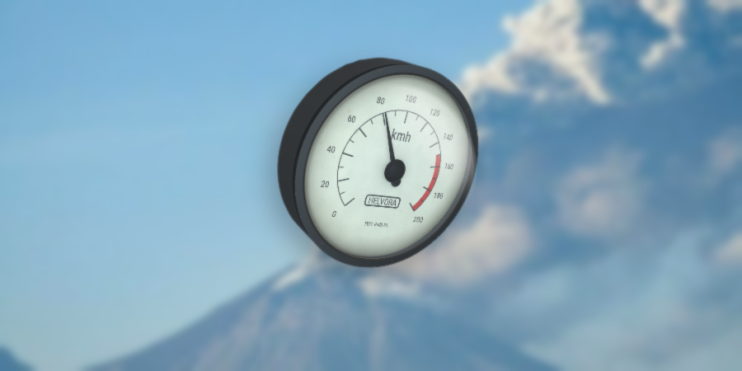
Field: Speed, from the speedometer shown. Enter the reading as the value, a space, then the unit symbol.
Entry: 80 km/h
